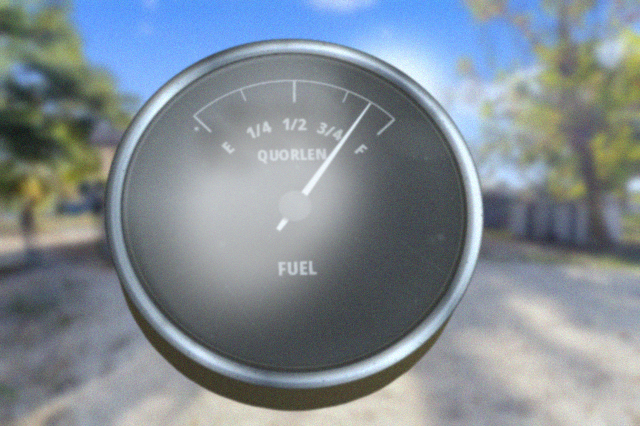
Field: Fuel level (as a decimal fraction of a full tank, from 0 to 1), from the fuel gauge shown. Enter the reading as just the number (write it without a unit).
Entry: 0.875
